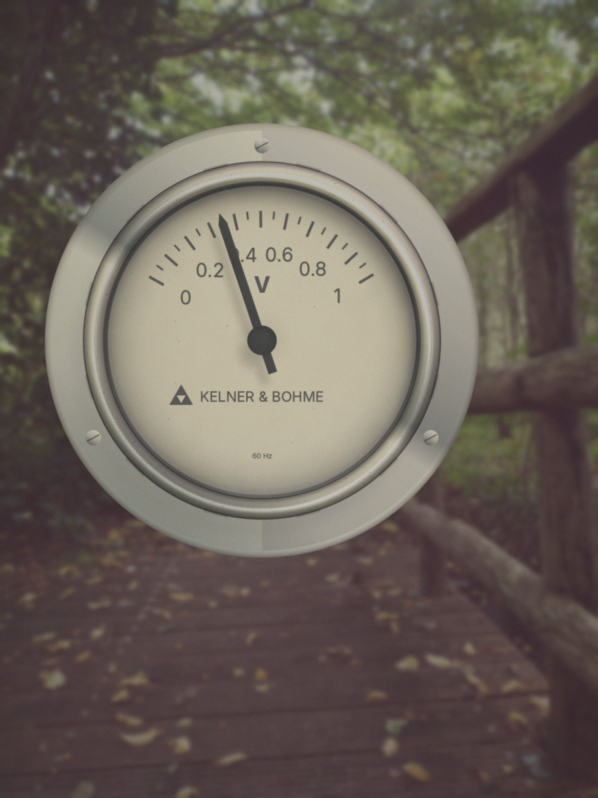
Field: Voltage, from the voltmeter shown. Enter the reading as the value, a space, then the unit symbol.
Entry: 0.35 V
